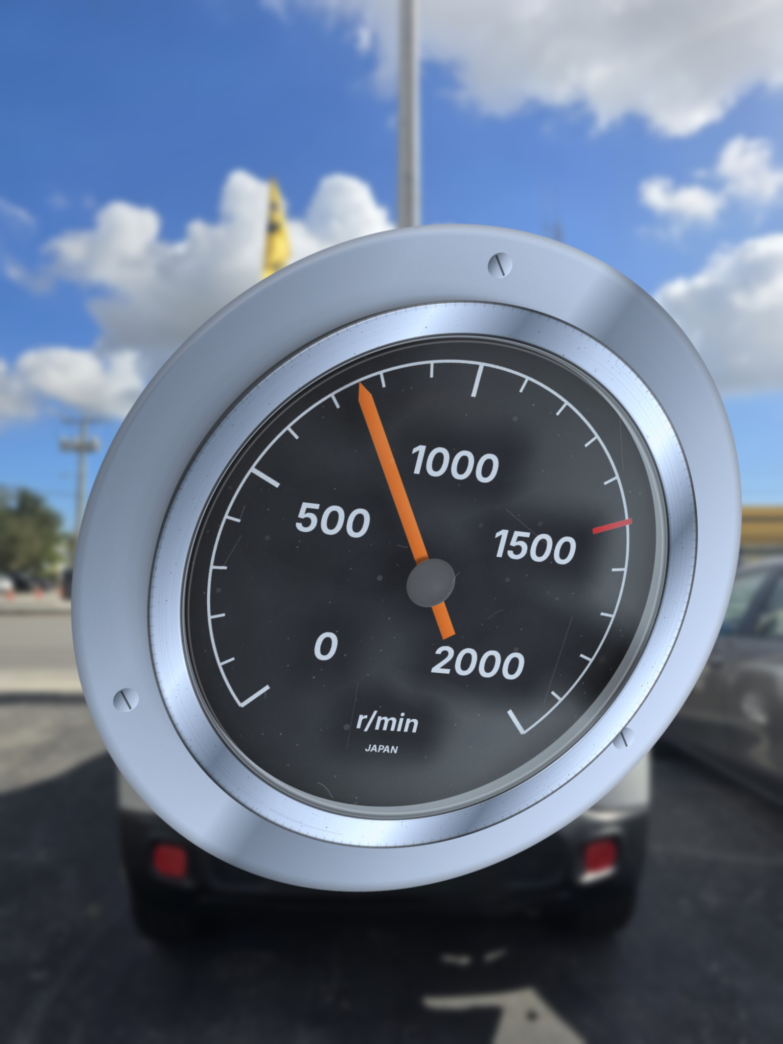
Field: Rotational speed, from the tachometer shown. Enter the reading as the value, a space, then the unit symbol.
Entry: 750 rpm
